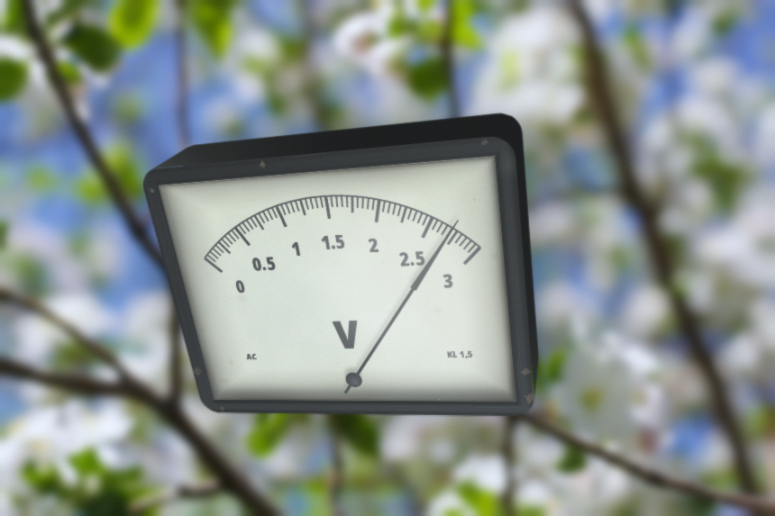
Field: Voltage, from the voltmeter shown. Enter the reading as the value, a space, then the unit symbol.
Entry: 2.7 V
